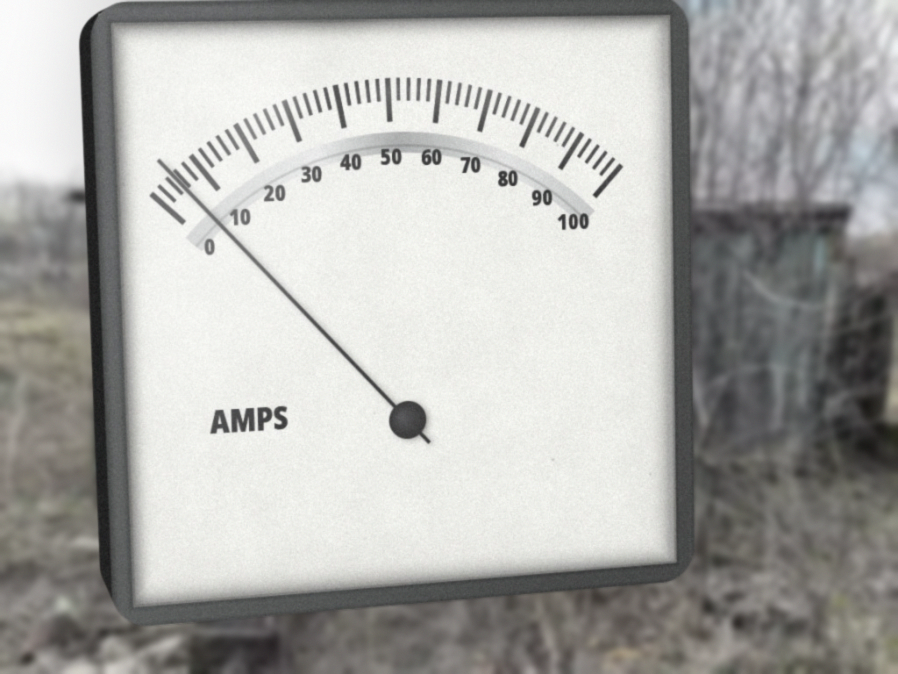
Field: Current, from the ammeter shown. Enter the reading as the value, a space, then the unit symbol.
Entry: 5 A
